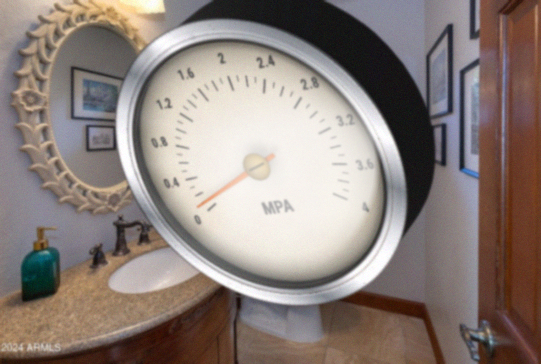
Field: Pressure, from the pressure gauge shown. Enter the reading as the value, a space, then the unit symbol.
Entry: 0.1 MPa
